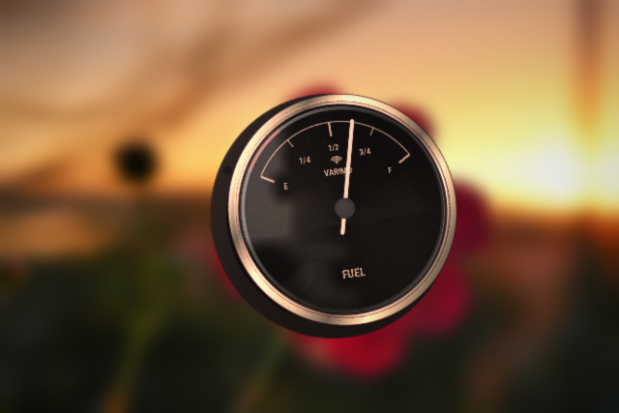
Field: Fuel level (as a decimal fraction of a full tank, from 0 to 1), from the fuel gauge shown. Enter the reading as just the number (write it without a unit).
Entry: 0.625
